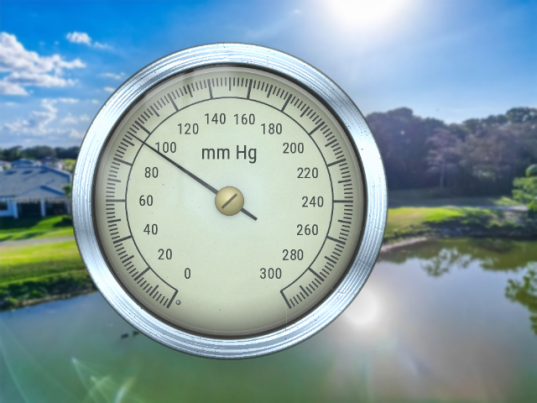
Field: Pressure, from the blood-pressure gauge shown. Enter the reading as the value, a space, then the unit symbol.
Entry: 94 mmHg
